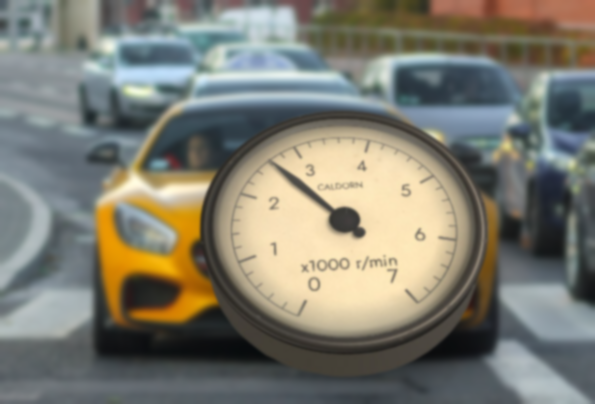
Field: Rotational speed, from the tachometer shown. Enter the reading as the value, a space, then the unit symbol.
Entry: 2600 rpm
